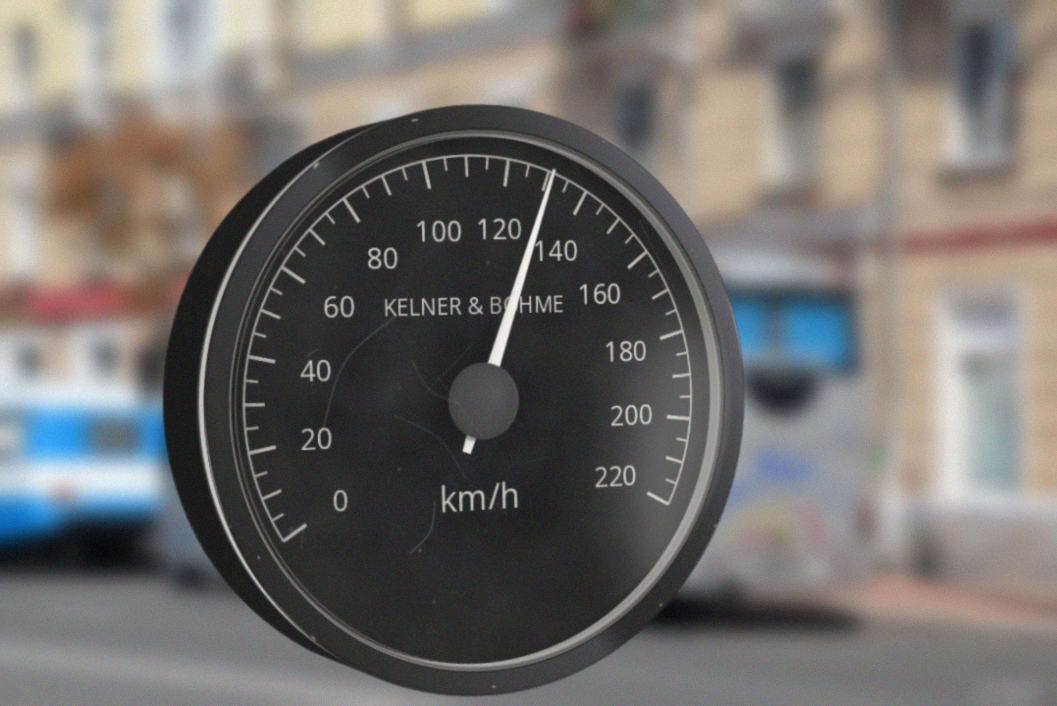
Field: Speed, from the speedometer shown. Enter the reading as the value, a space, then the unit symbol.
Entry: 130 km/h
